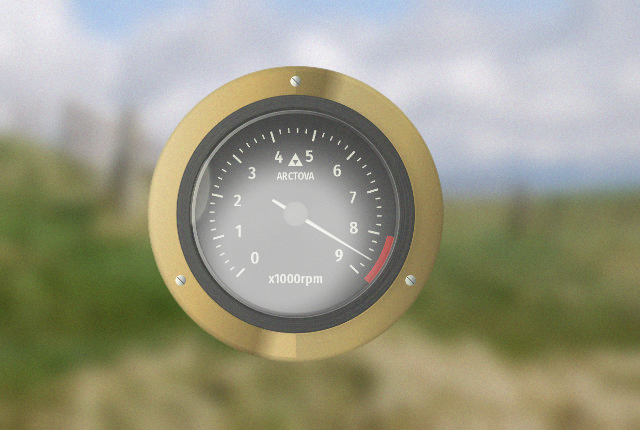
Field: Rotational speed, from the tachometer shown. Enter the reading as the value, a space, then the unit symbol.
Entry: 8600 rpm
